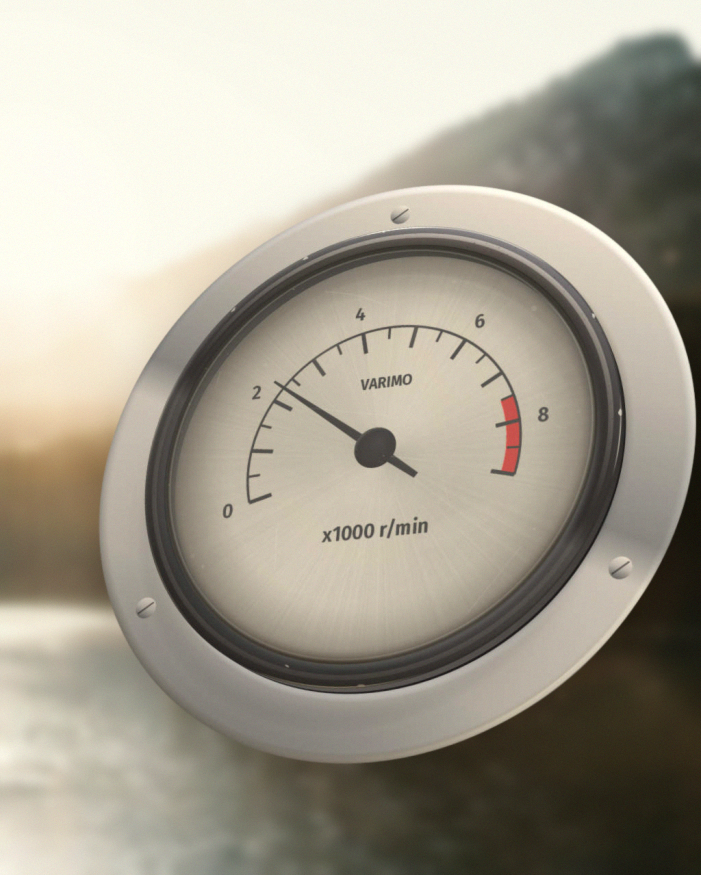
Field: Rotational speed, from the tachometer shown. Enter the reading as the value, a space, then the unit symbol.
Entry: 2250 rpm
